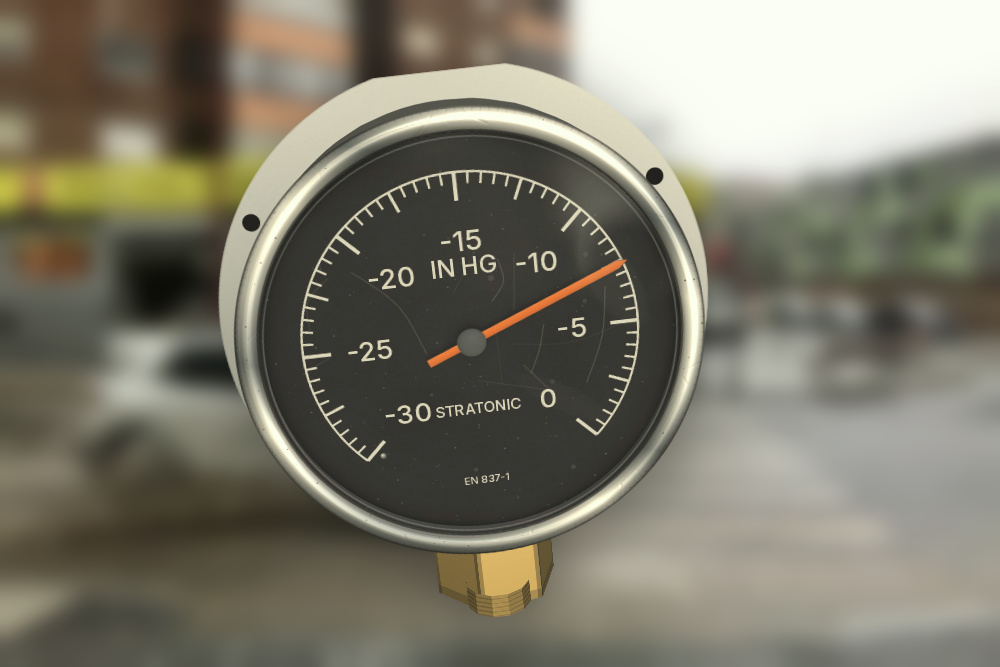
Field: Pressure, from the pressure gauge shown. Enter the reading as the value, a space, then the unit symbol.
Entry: -7.5 inHg
